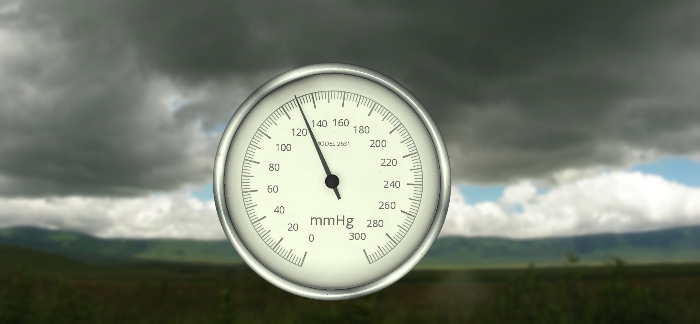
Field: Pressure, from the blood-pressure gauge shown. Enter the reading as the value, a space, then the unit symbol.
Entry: 130 mmHg
